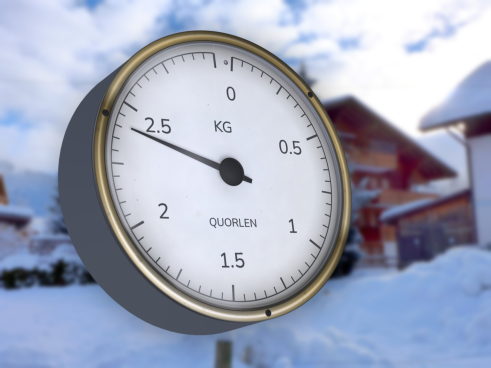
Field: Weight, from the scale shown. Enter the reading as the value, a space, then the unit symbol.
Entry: 2.4 kg
